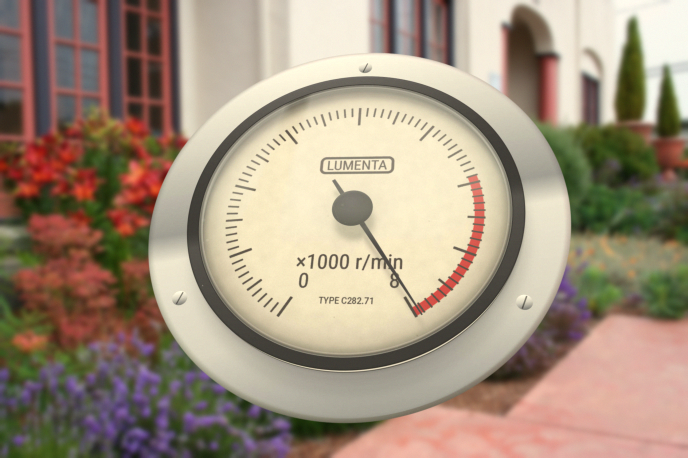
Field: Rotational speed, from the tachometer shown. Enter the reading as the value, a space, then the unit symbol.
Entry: 7950 rpm
